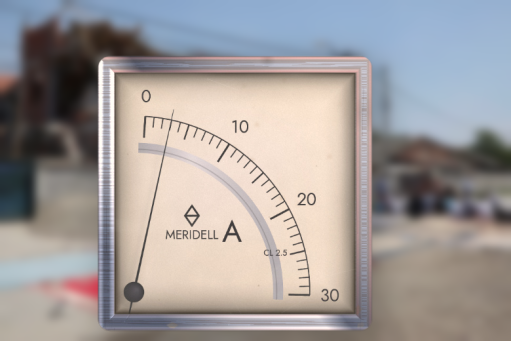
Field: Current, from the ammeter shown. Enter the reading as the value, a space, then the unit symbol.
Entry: 3 A
